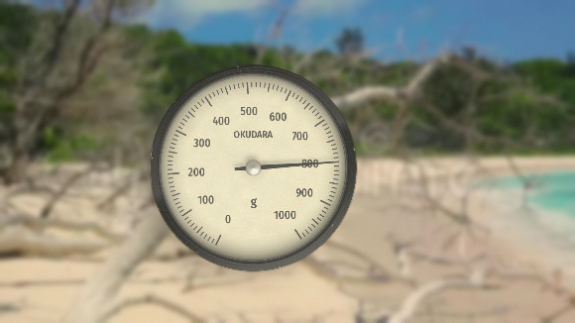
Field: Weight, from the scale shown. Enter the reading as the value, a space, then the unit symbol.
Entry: 800 g
